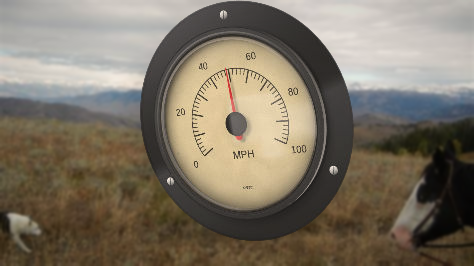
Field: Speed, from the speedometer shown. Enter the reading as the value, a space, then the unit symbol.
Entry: 50 mph
